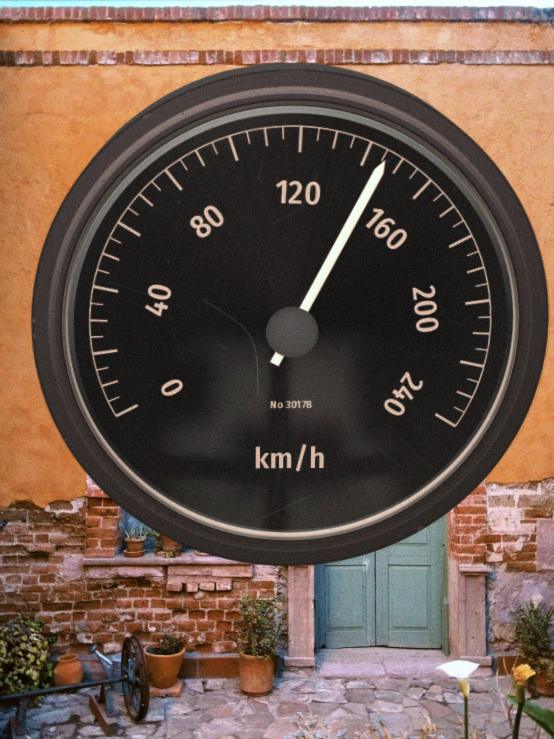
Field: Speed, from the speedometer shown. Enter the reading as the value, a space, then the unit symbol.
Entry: 145 km/h
